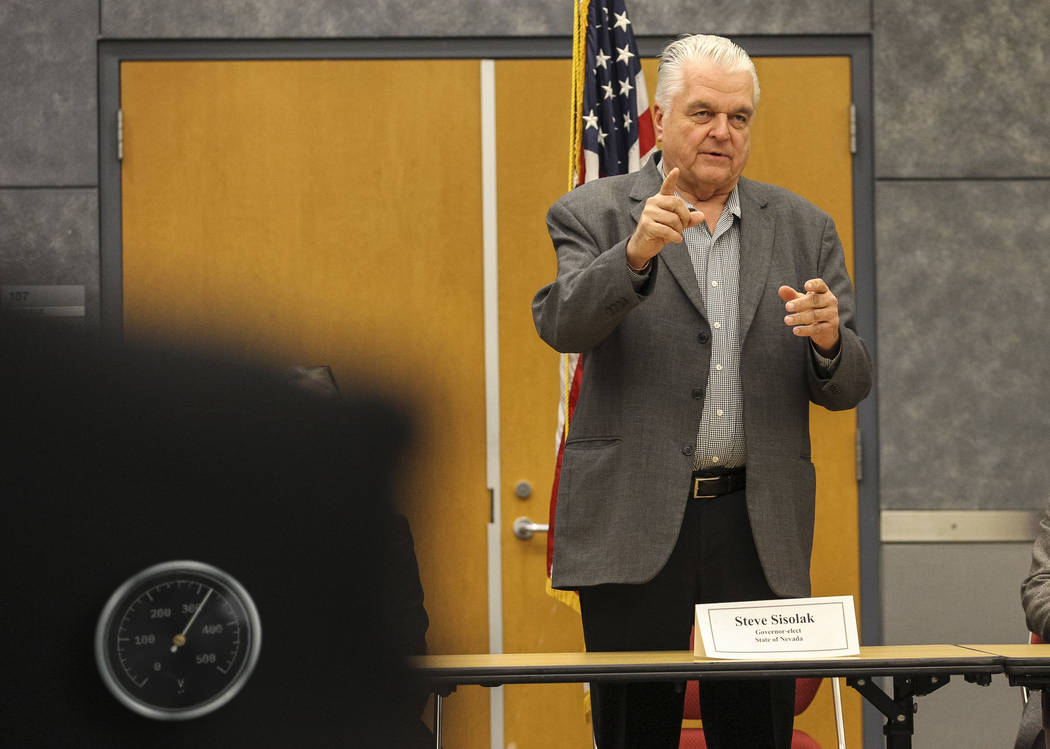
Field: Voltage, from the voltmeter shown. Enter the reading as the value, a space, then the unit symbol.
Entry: 320 V
